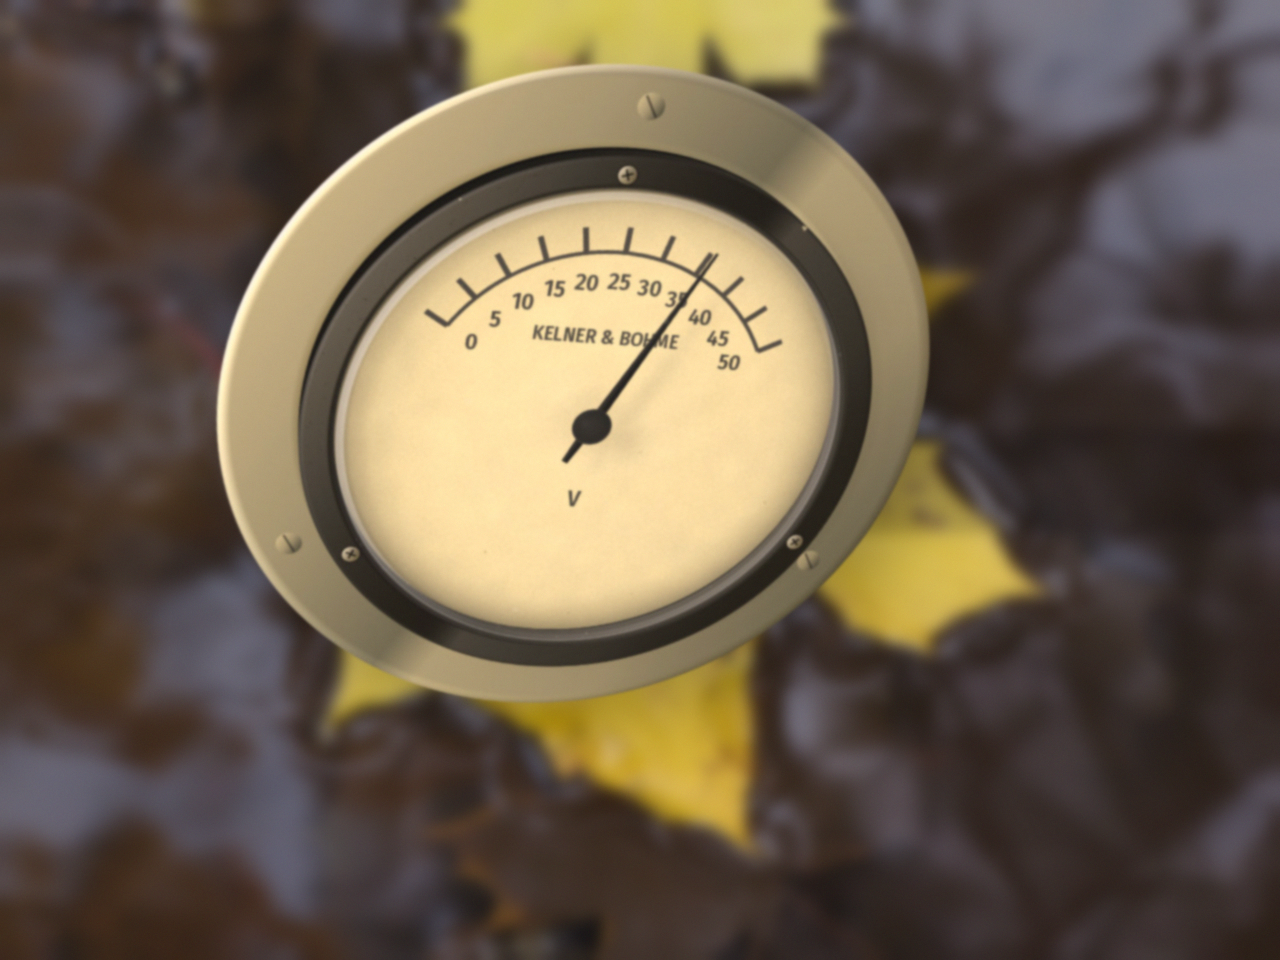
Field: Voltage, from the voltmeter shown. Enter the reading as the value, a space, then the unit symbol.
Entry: 35 V
